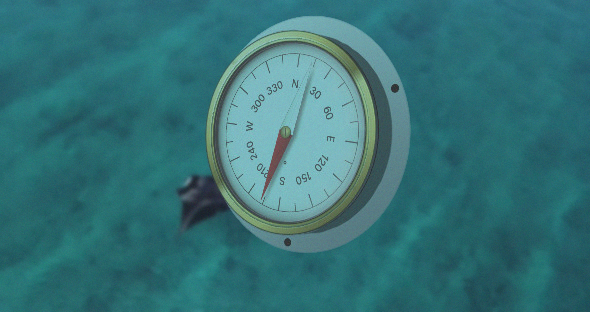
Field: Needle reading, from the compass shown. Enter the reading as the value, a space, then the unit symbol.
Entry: 195 °
